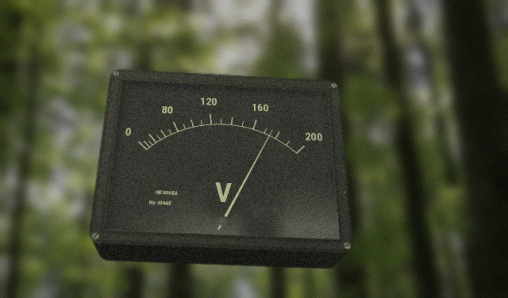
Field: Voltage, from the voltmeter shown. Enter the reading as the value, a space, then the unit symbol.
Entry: 175 V
